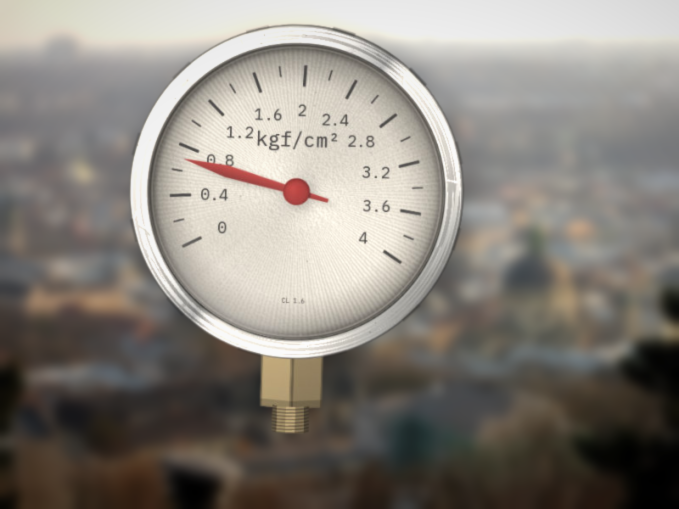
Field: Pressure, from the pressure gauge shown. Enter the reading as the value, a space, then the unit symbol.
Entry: 0.7 kg/cm²
